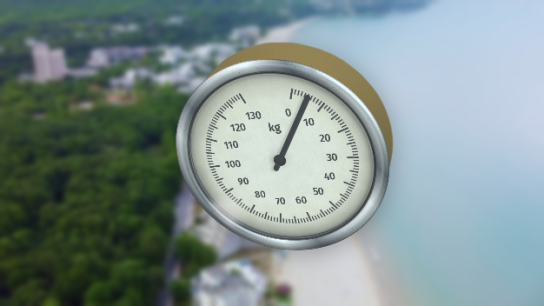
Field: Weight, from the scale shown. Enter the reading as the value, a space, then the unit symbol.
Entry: 5 kg
